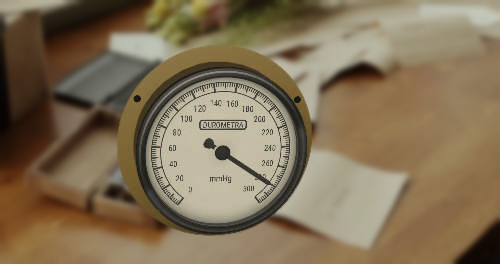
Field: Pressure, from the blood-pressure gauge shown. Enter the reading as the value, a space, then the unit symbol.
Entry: 280 mmHg
